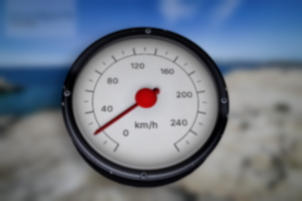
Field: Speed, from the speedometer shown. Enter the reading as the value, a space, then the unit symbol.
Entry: 20 km/h
